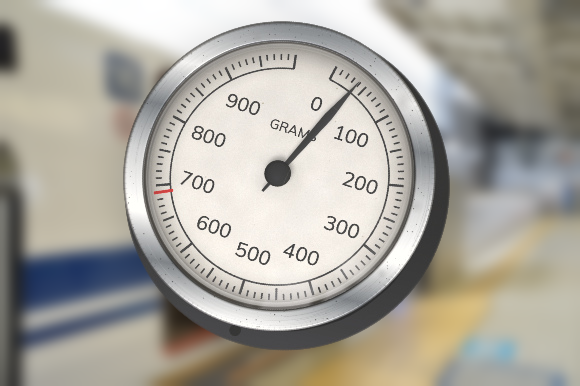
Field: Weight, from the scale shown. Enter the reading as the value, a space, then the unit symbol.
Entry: 40 g
